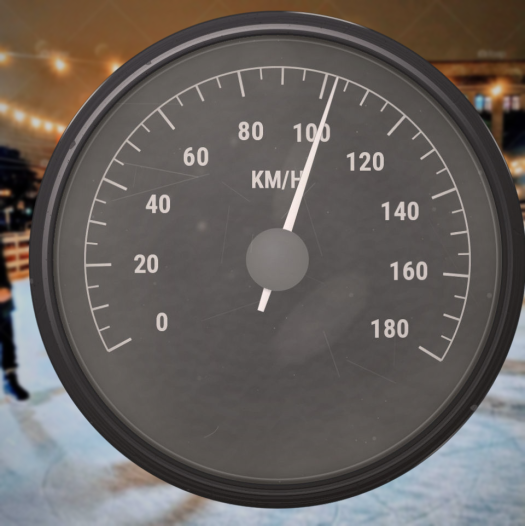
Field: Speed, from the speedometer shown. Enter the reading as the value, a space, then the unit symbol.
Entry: 102.5 km/h
